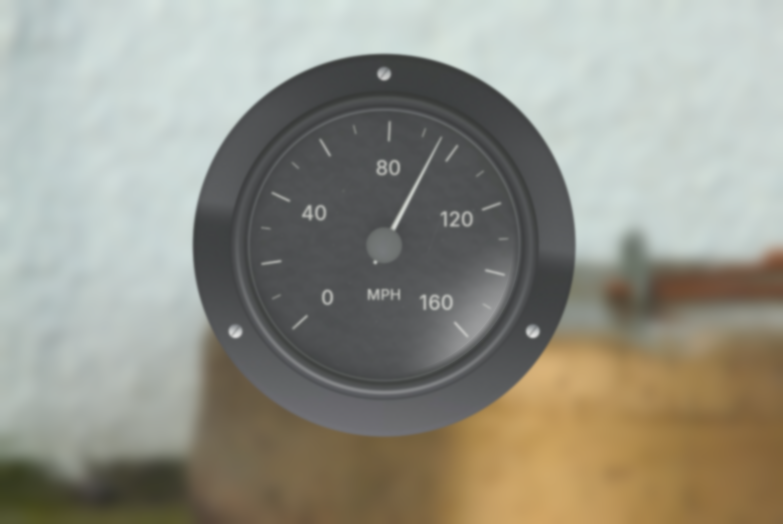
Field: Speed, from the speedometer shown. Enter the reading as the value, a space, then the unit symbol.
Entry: 95 mph
